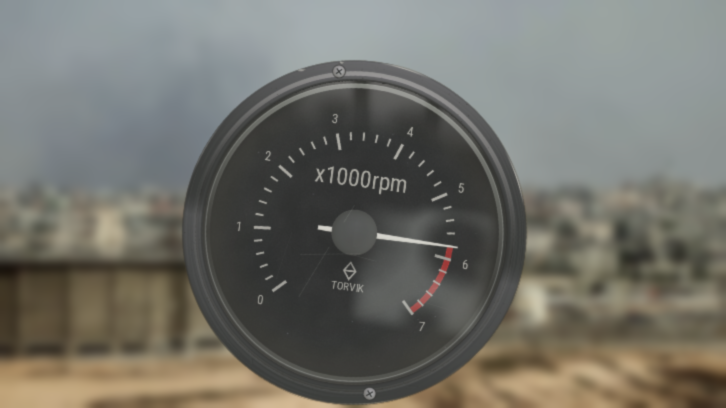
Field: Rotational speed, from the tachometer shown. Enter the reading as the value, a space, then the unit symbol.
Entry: 5800 rpm
